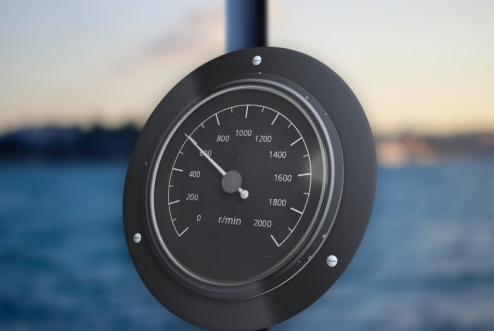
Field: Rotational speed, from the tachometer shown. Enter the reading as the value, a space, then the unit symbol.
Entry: 600 rpm
